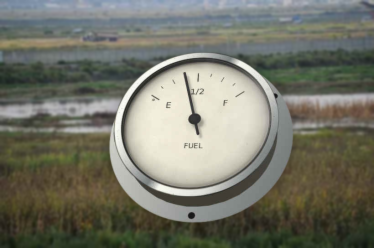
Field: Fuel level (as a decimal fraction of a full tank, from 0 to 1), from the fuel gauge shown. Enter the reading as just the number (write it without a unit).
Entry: 0.375
